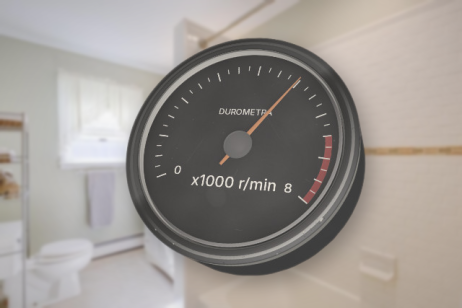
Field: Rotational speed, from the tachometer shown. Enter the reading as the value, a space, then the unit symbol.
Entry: 5000 rpm
